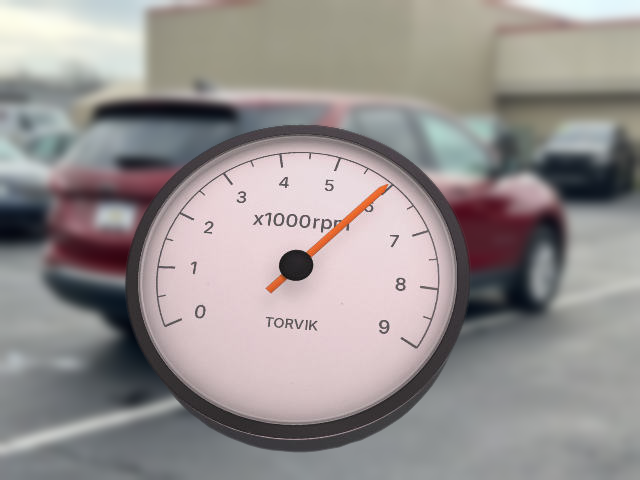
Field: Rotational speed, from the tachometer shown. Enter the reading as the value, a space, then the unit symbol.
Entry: 6000 rpm
